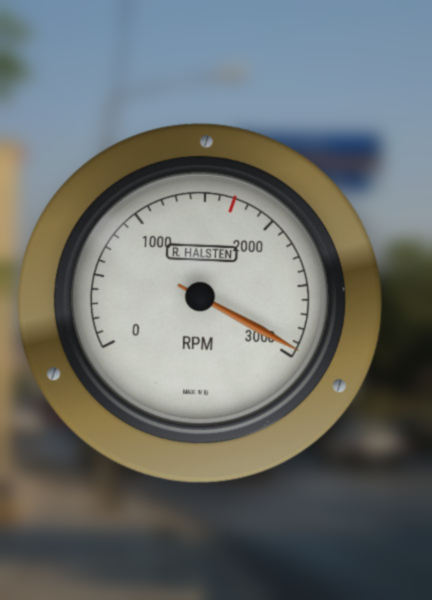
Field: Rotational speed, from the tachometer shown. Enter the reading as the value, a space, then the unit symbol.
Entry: 2950 rpm
